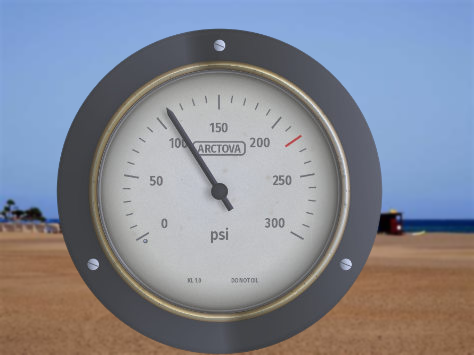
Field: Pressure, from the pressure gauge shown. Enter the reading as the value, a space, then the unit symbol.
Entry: 110 psi
